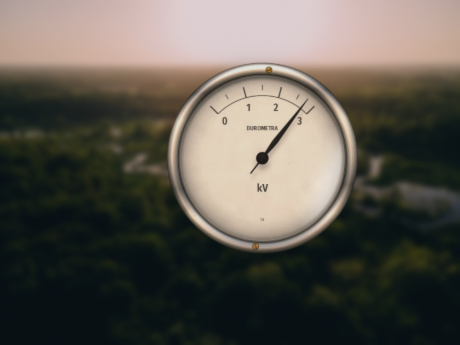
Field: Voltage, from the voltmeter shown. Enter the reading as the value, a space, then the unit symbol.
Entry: 2.75 kV
